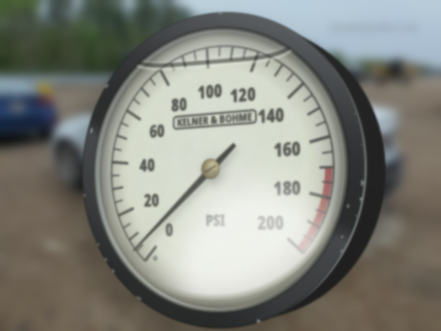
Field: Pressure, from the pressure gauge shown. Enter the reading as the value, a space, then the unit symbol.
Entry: 5 psi
